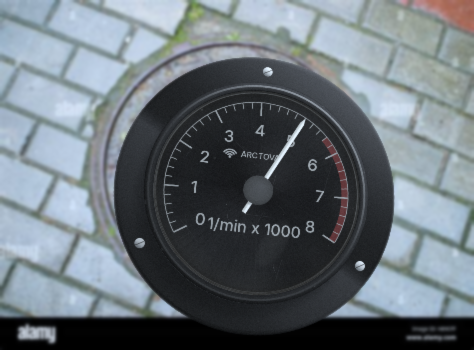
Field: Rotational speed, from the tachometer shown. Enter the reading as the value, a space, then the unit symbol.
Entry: 5000 rpm
